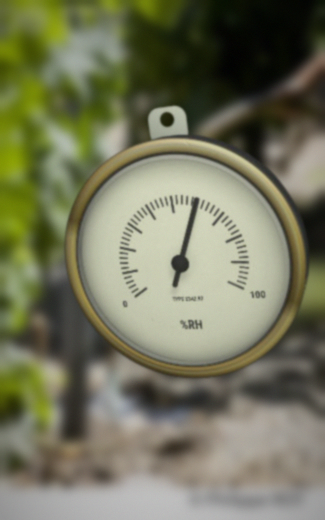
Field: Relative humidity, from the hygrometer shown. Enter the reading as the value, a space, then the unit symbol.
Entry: 60 %
